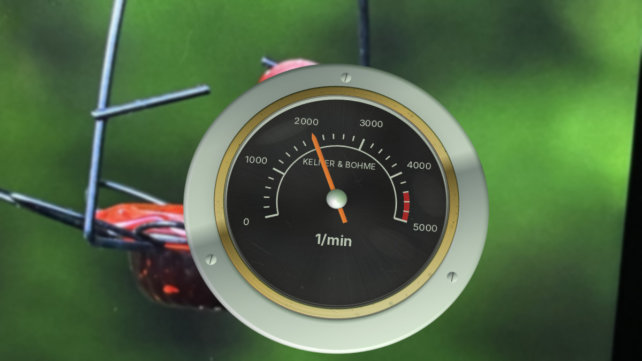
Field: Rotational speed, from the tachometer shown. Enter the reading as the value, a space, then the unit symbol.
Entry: 2000 rpm
